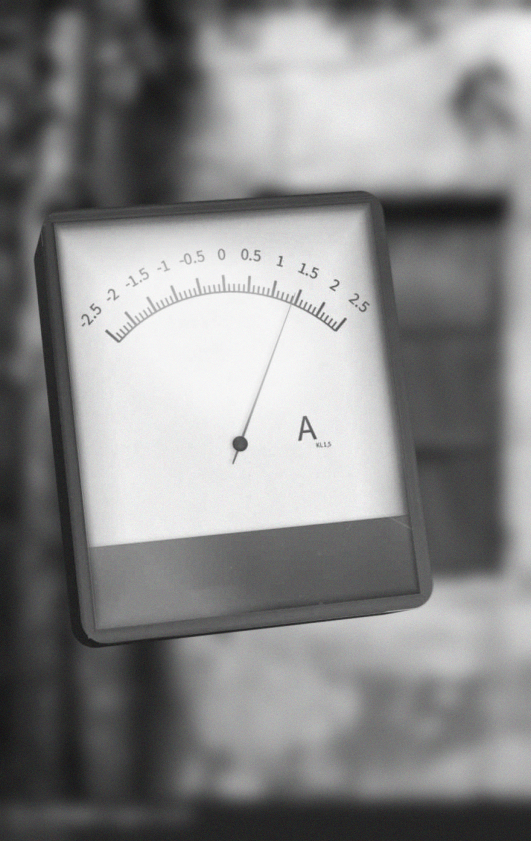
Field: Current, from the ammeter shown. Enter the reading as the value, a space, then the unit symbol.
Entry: 1.4 A
